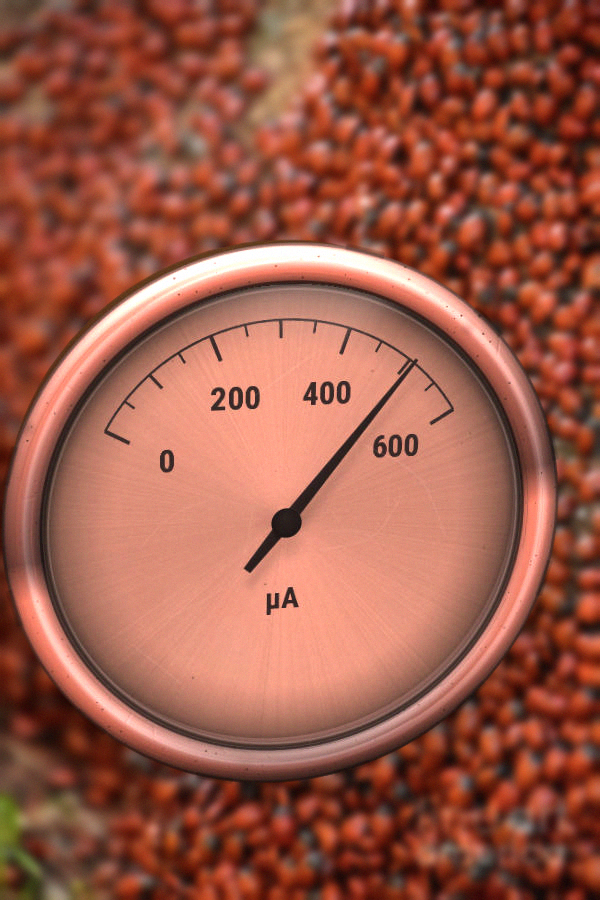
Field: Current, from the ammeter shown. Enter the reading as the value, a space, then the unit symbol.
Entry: 500 µA
